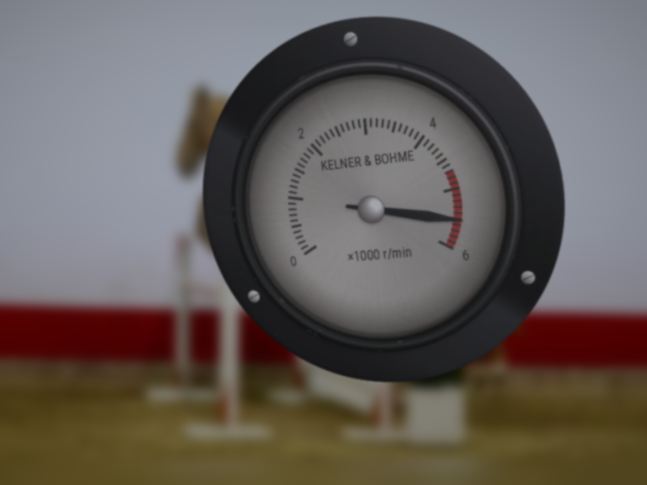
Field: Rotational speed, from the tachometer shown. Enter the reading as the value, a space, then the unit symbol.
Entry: 5500 rpm
